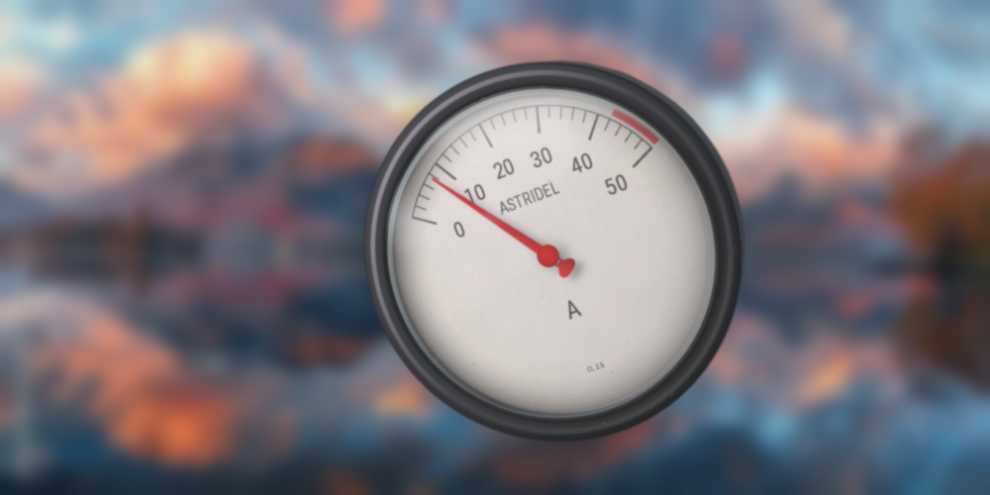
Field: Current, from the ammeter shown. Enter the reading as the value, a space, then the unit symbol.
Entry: 8 A
